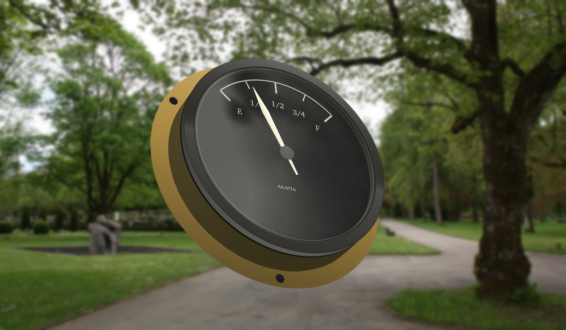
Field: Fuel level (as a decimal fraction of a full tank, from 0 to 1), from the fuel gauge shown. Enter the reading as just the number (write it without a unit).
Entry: 0.25
